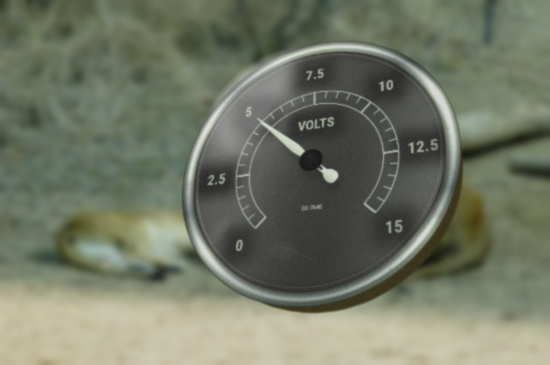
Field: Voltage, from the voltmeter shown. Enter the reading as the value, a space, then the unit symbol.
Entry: 5 V
